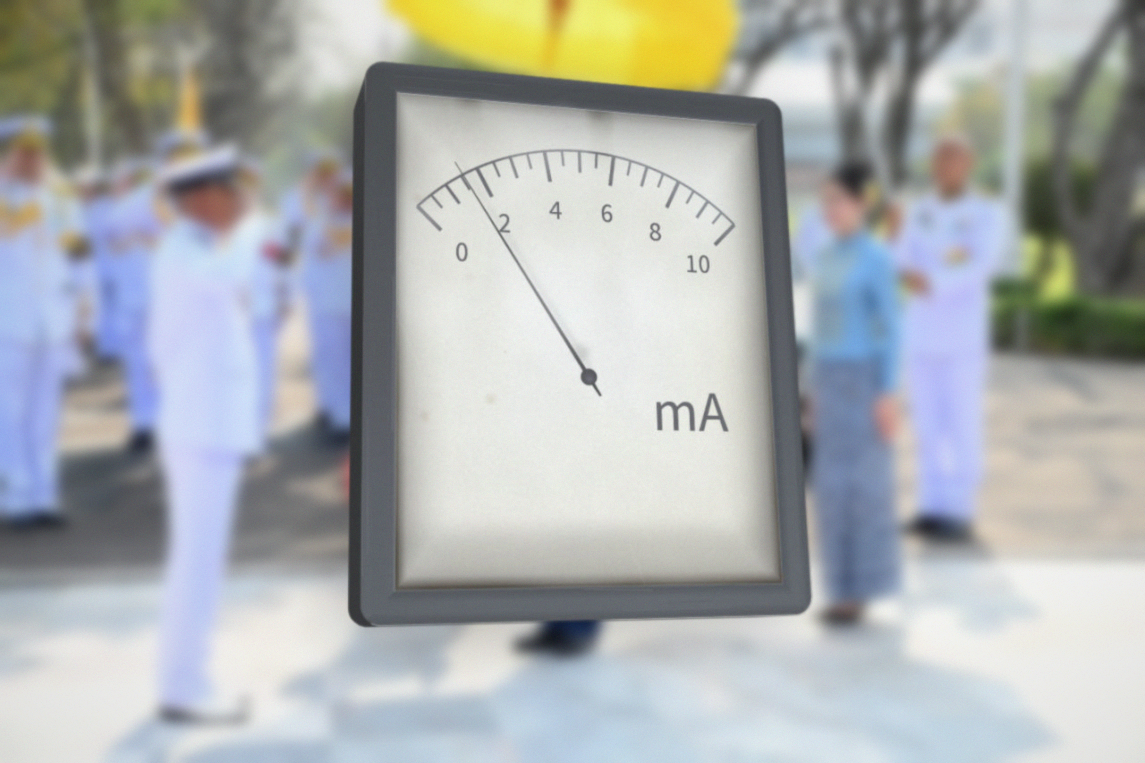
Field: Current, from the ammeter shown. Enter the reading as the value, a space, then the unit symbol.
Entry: 1.5 mA
